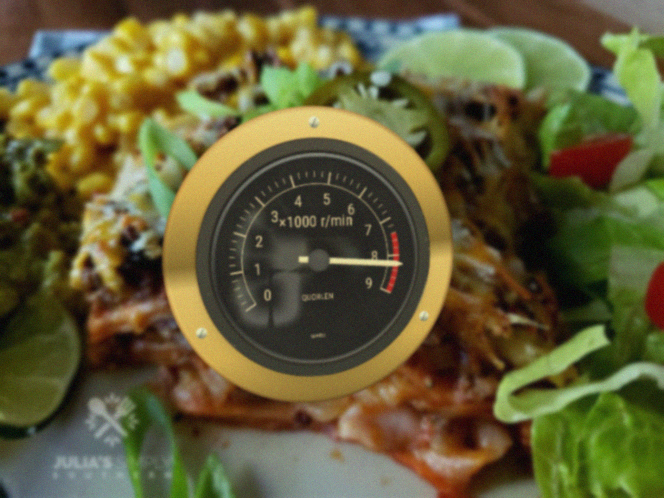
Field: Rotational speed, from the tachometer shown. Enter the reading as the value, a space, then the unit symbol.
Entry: 8200 rpm
